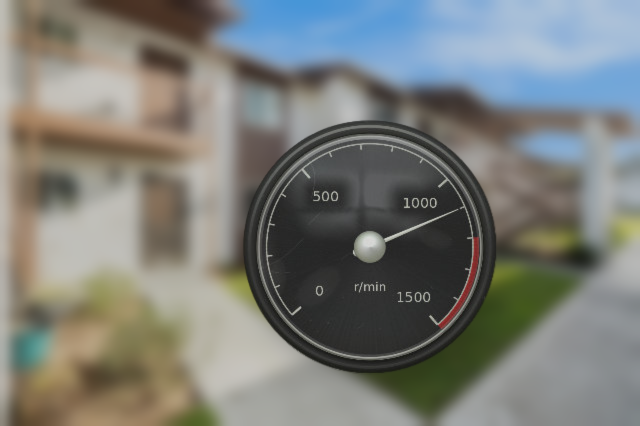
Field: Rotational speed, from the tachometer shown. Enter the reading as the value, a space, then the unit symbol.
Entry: 1100 rpm
